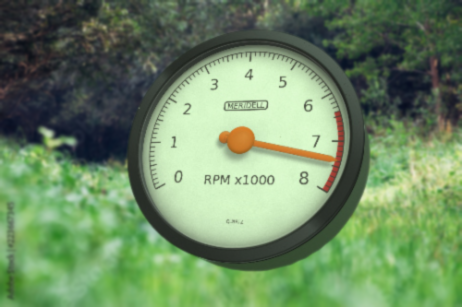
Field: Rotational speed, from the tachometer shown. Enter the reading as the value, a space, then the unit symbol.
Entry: 7400 rpm
